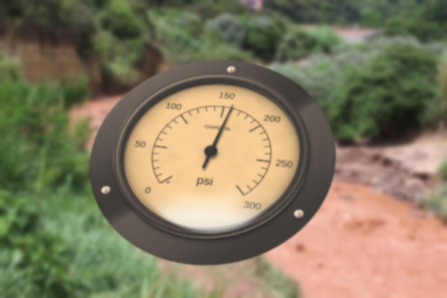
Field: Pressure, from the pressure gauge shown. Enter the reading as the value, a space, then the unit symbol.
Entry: 160 psi
